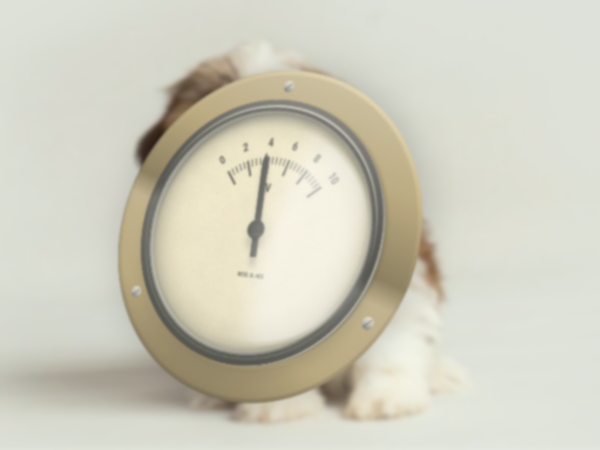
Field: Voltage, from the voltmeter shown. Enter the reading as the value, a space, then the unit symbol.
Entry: 4 V
